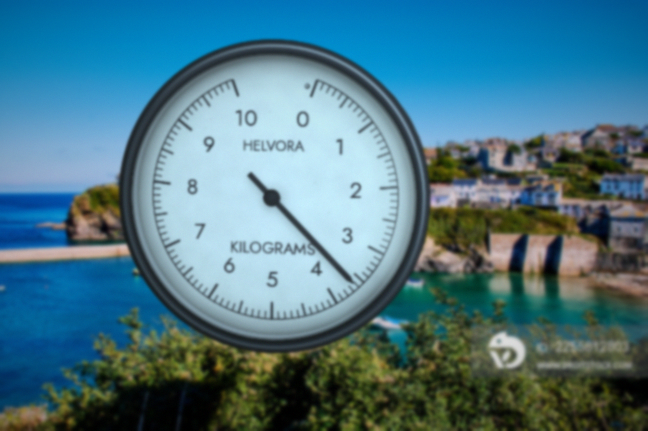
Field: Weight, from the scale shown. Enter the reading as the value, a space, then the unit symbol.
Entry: 3.6 kg
